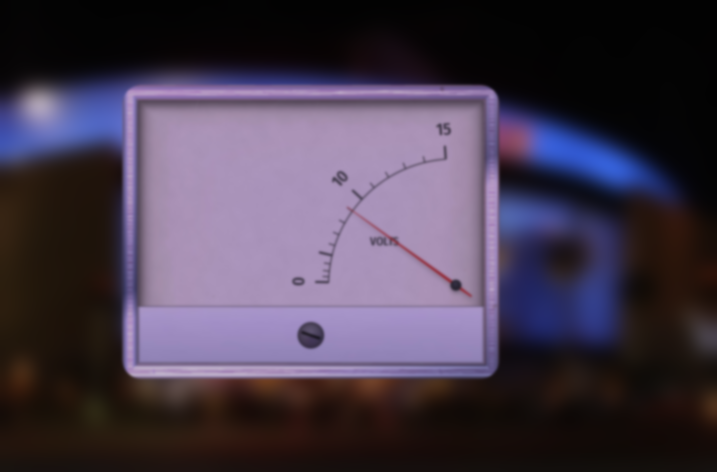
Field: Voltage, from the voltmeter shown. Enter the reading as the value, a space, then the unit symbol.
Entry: 9 V
